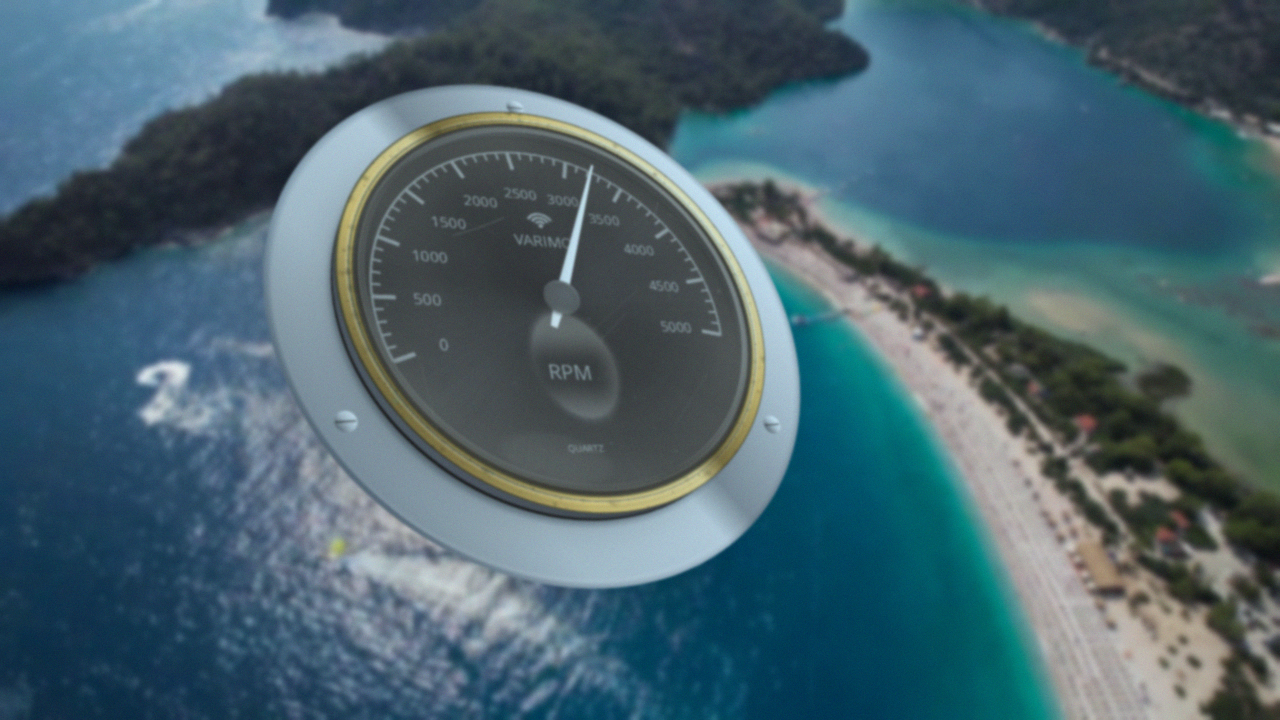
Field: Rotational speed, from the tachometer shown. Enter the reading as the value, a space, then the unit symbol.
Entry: 3200 rpm
